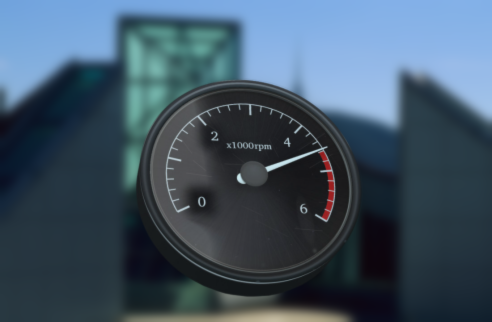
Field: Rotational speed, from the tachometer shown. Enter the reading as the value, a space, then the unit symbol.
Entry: 4600 rpm
